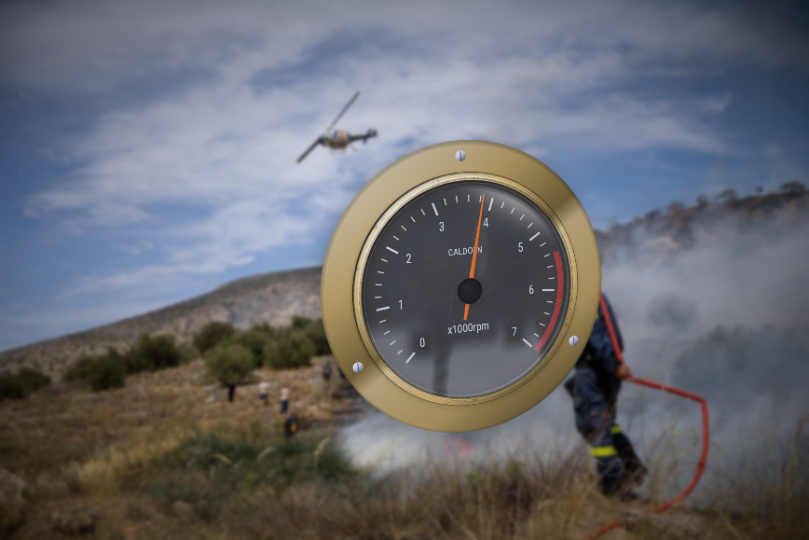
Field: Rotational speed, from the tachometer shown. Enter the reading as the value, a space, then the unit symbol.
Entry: 3800 rpm
